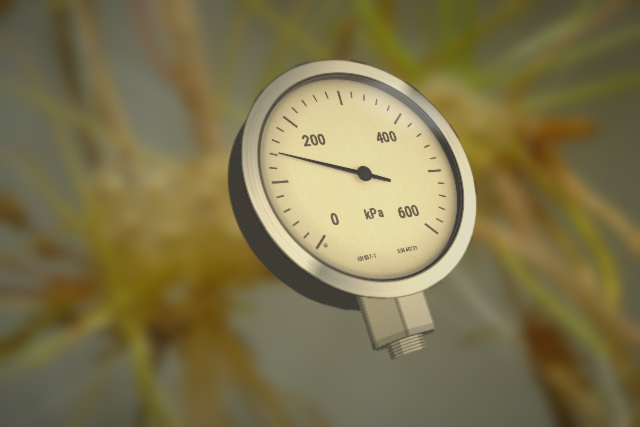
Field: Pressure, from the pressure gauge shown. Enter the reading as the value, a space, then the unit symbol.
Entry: 140 kPa
